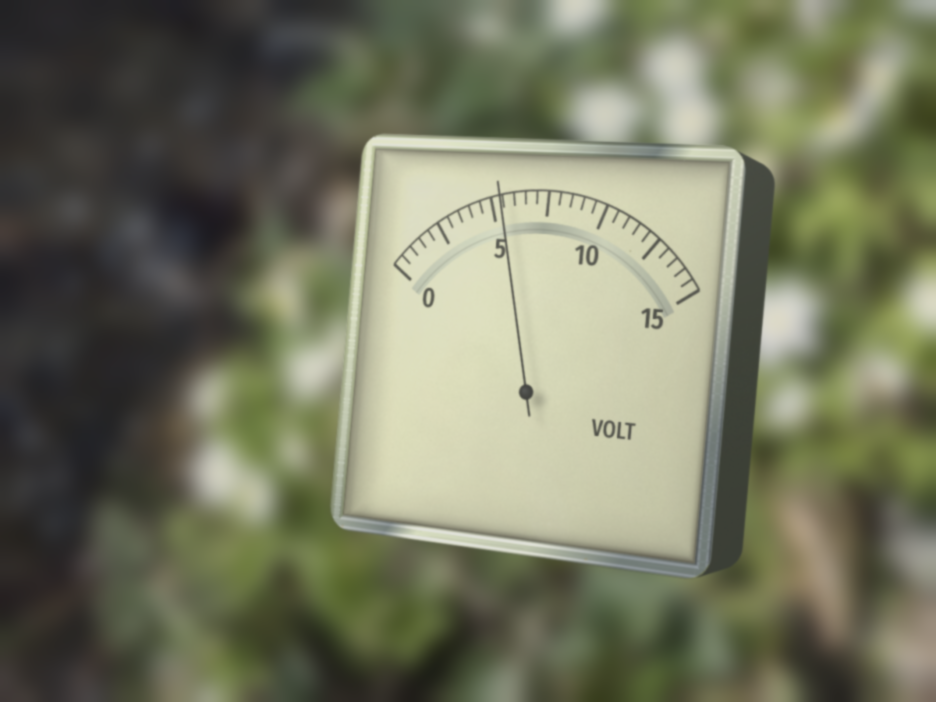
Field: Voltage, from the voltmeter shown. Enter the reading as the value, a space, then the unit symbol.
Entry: 5.5 V
